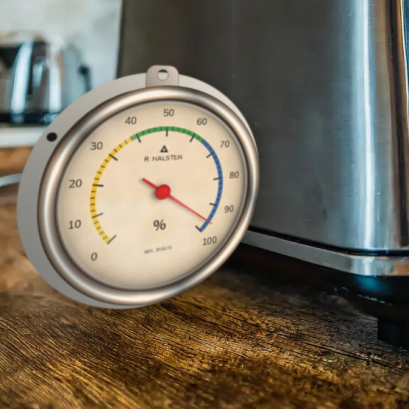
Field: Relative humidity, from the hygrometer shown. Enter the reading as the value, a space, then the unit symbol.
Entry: 96 %
